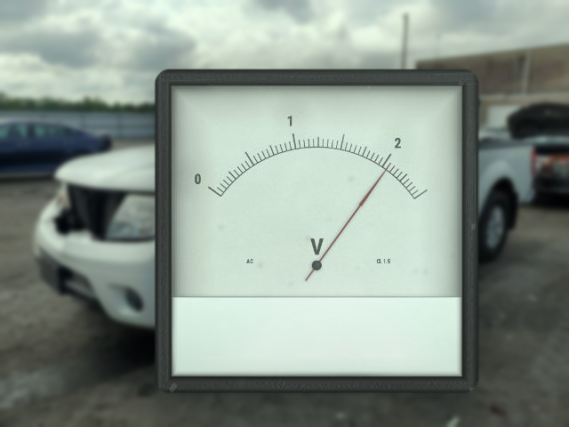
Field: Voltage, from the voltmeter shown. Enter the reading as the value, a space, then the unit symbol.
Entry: 2.05 V
